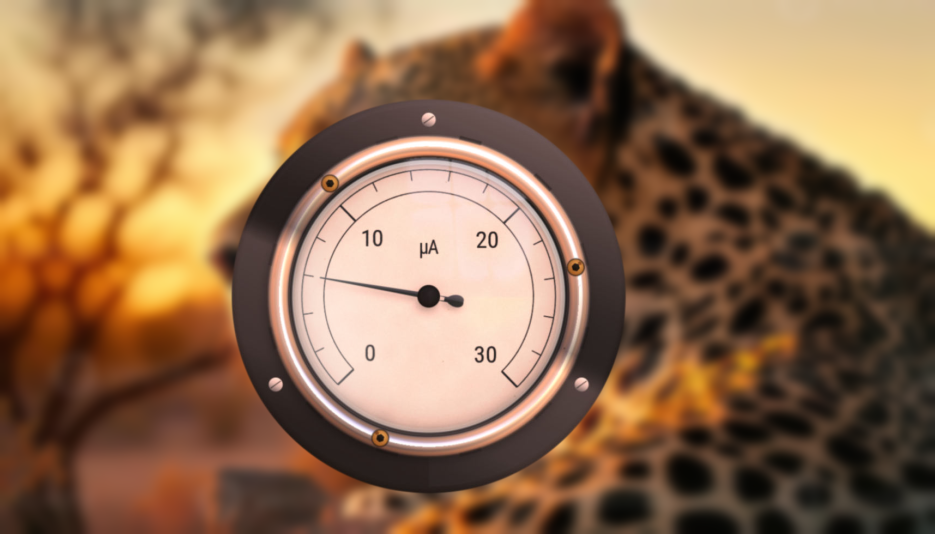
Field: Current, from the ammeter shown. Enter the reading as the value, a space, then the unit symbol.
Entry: 6 µA
